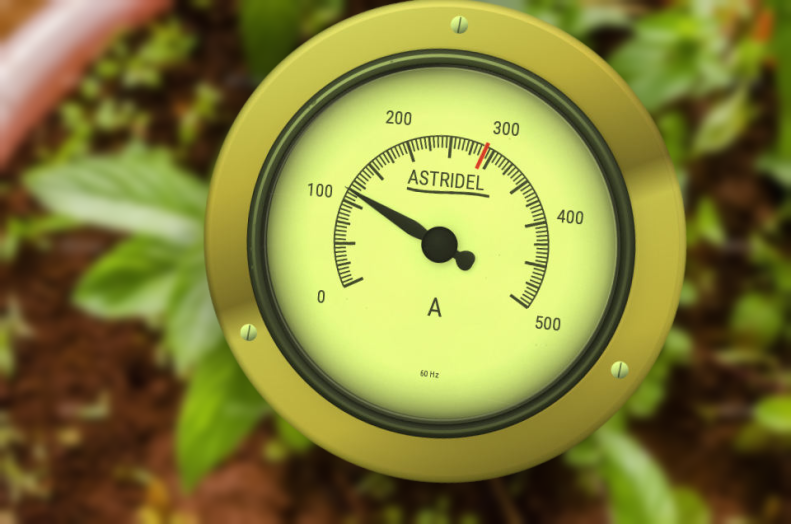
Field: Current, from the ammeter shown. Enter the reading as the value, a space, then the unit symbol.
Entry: 115 A
